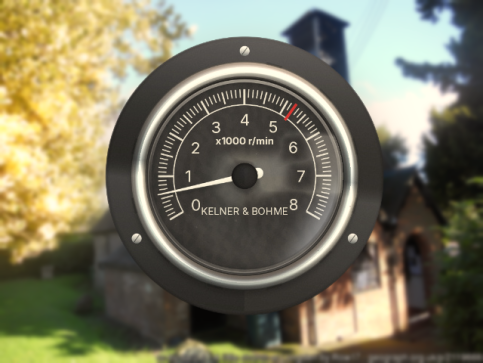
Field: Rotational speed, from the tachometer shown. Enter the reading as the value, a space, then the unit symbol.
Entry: 600 rpm
